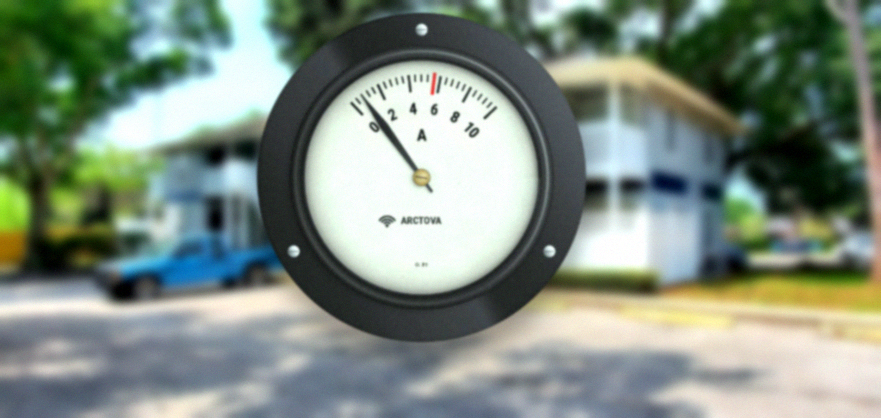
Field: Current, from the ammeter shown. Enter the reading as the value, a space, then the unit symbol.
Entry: 0.8 A
